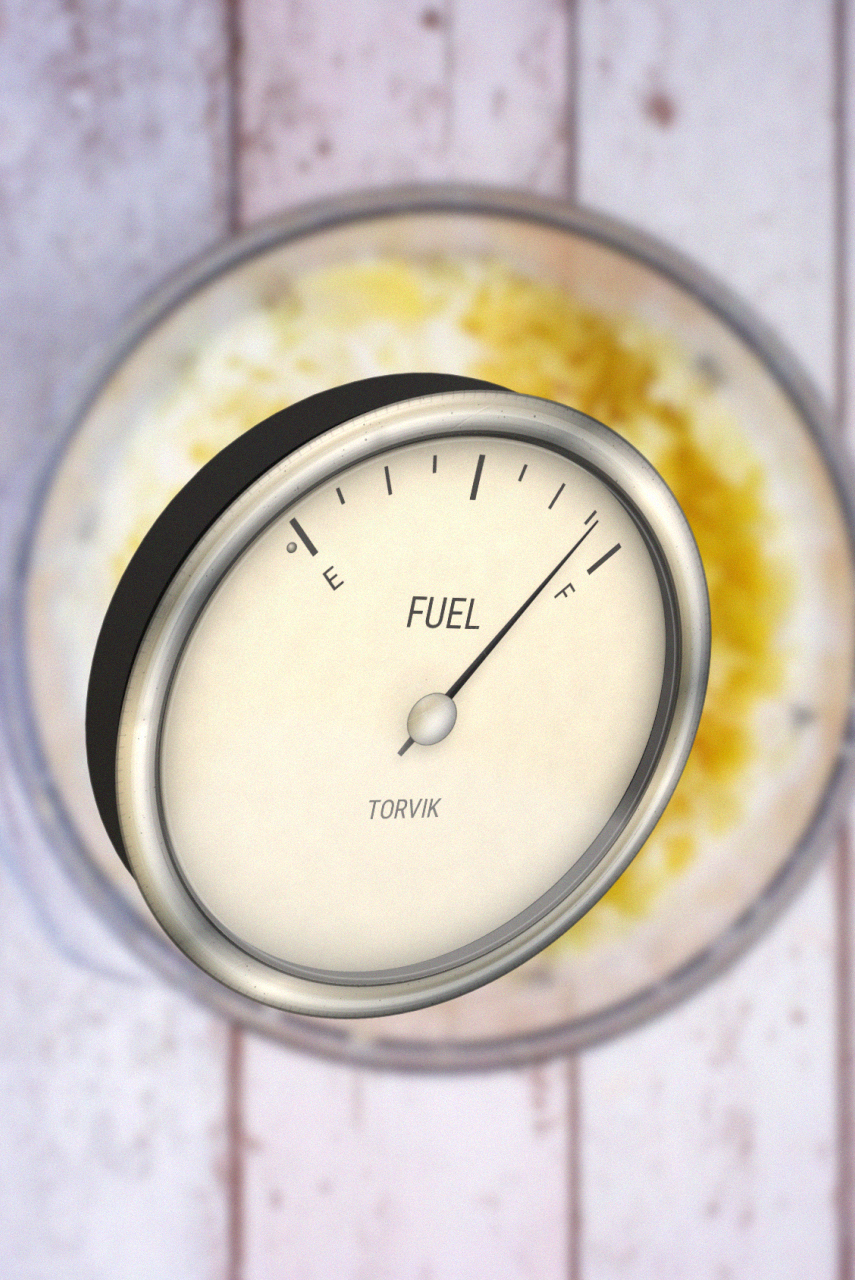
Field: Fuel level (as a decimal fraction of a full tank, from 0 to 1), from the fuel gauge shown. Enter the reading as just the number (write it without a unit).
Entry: 0.875
